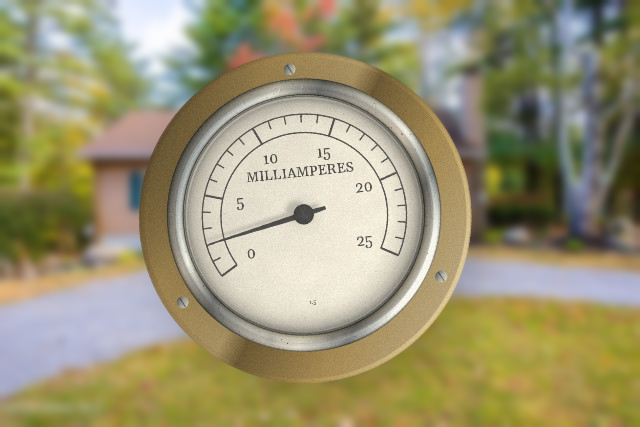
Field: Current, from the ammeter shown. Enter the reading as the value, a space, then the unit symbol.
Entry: 2 mA
